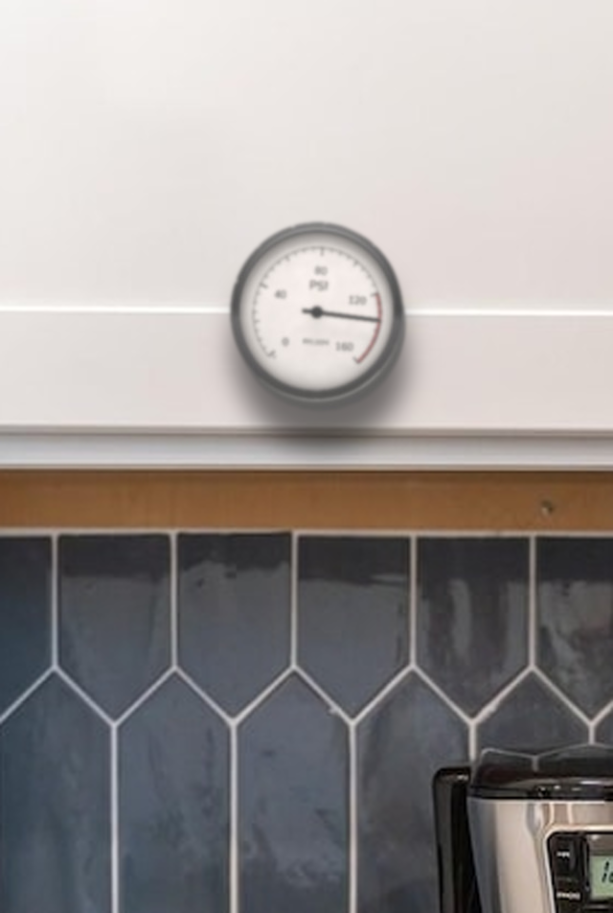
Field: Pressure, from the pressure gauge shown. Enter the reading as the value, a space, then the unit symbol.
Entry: 135 psi
